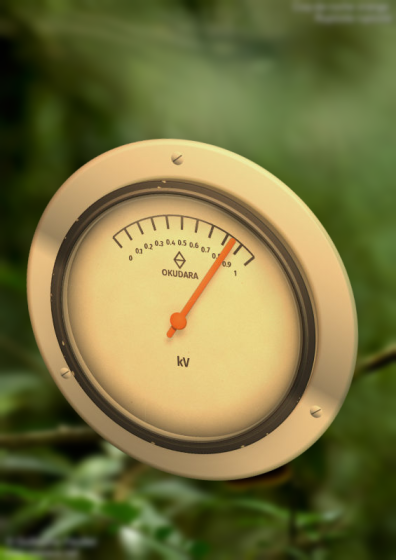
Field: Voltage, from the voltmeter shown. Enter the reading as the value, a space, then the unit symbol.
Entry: 0.85 kV
